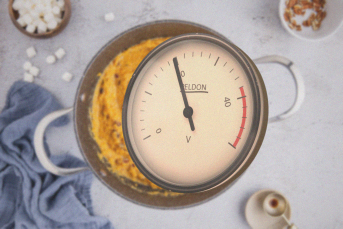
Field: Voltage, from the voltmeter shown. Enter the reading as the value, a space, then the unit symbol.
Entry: 20 V
